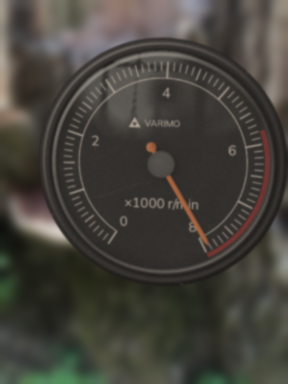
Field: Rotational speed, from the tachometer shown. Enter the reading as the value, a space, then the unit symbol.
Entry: 7900 rpm
